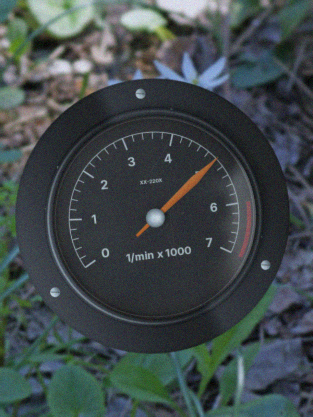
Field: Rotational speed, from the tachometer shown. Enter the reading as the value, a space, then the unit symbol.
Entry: 5000 rpm
